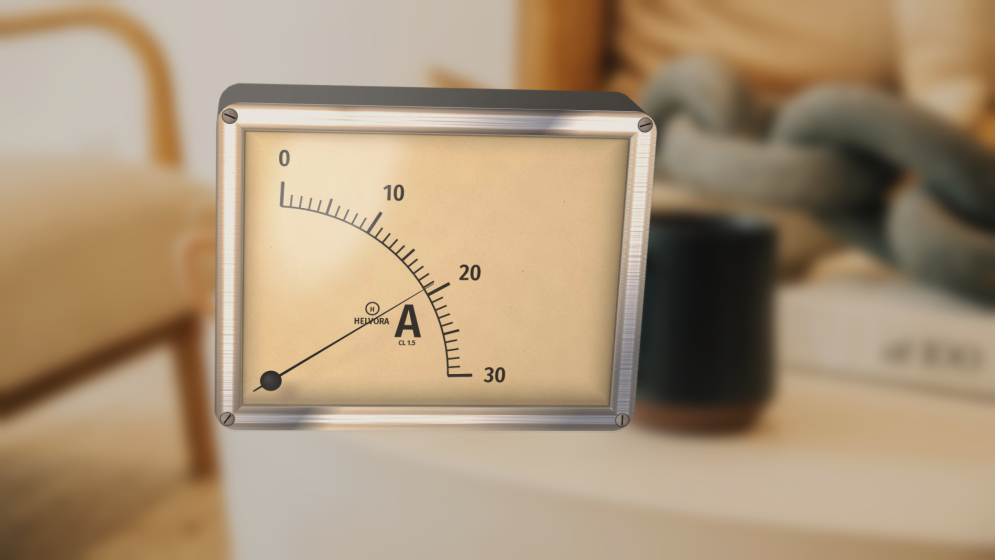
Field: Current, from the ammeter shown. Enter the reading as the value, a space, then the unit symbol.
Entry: 19 A
